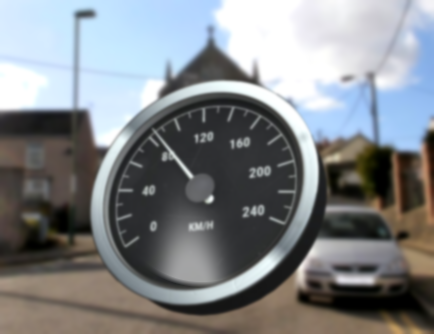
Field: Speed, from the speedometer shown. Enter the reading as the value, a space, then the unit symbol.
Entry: 85 km/h
